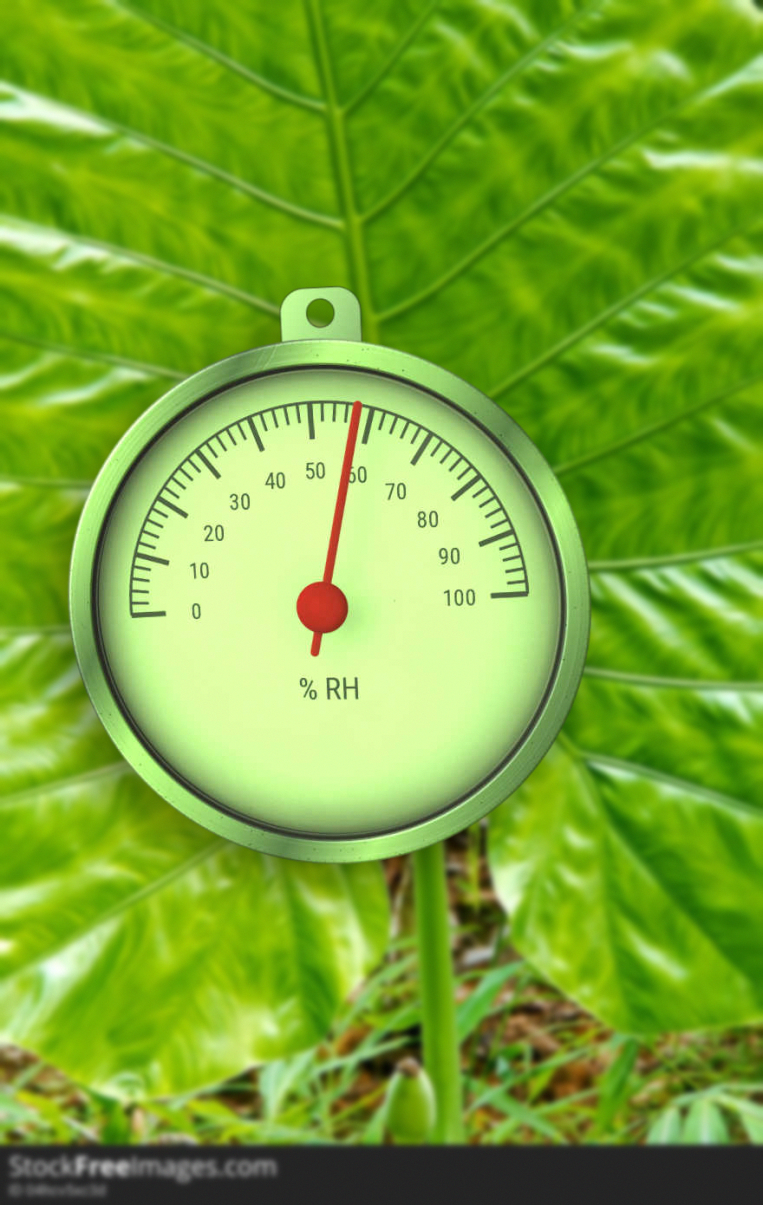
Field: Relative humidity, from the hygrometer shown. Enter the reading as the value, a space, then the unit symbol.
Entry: 58 %
